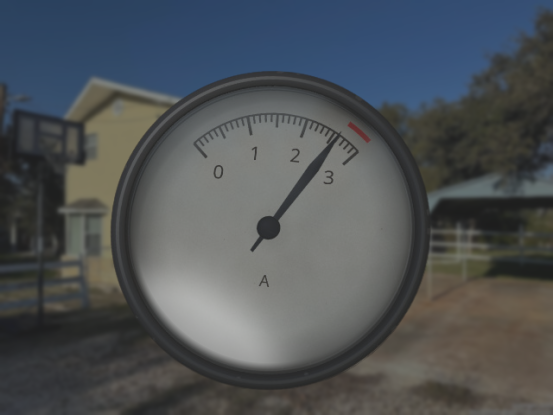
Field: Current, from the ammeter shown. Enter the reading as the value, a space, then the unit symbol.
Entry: 2.6 A
